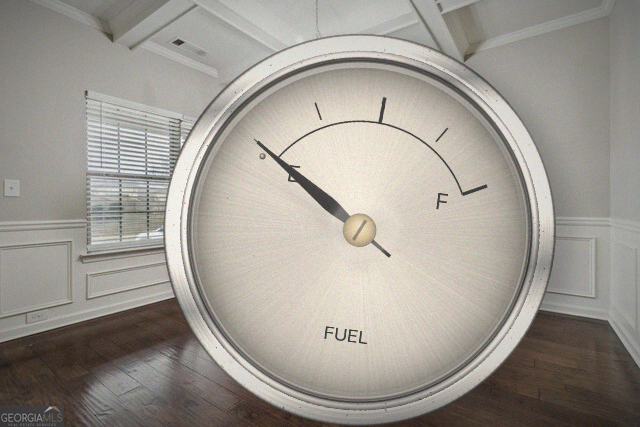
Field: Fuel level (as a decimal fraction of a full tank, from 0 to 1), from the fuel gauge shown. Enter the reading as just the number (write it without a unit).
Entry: 0
